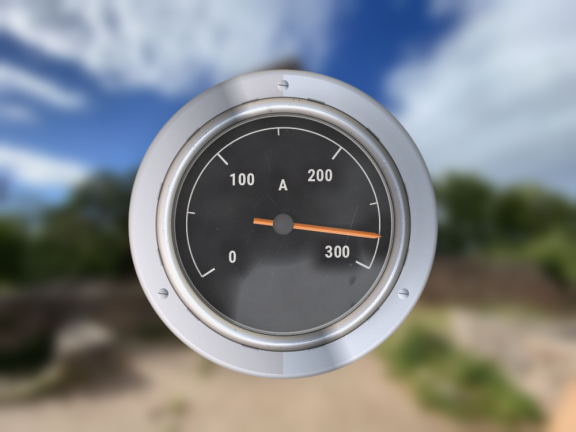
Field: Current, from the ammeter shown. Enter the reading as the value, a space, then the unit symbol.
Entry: 275 A
